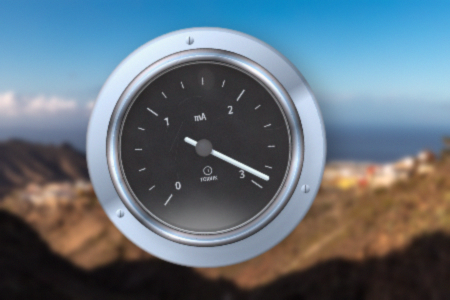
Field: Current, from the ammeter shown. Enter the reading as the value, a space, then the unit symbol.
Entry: 2.9 mA
